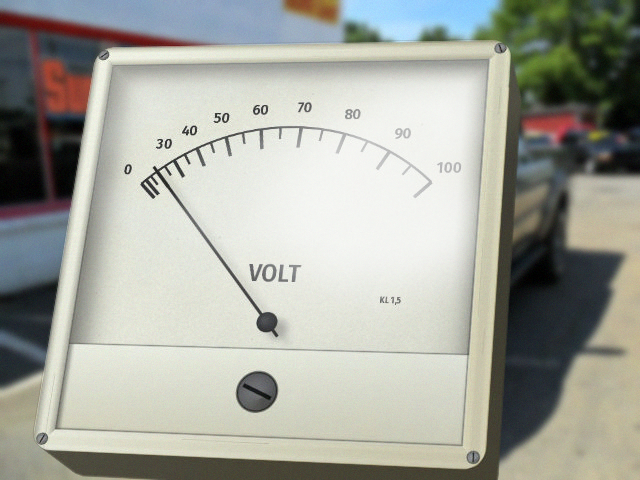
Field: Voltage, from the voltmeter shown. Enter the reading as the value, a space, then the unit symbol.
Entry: 20 V
